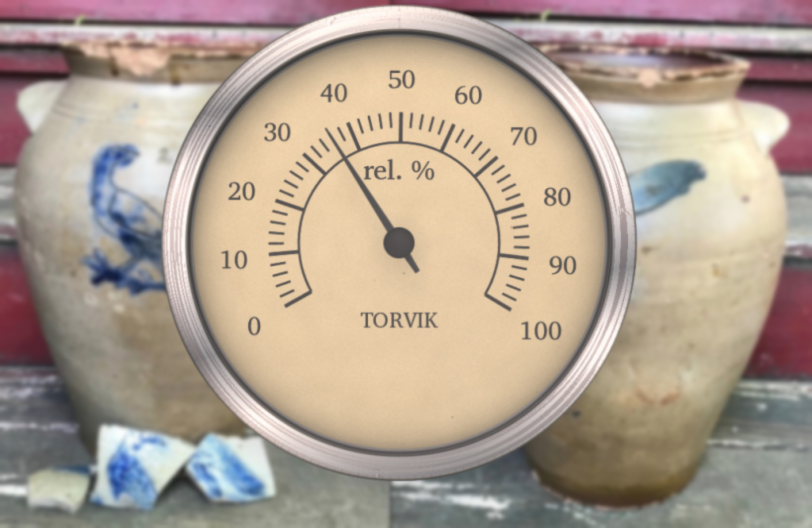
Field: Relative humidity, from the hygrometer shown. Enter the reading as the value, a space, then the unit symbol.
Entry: 36 %
